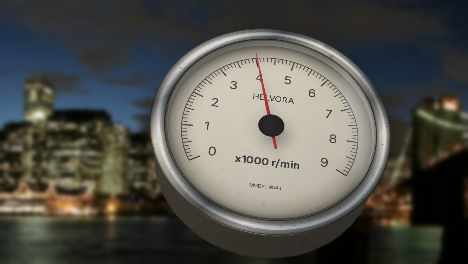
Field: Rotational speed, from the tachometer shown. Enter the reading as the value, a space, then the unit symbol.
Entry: 4000 rpm
